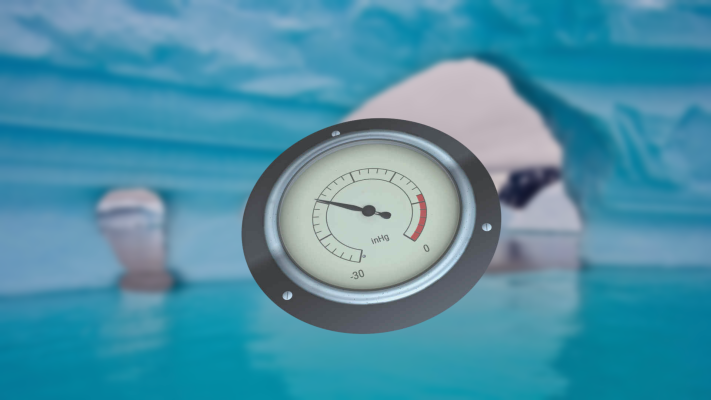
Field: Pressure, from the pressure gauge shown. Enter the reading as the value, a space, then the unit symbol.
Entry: -20 inHg
